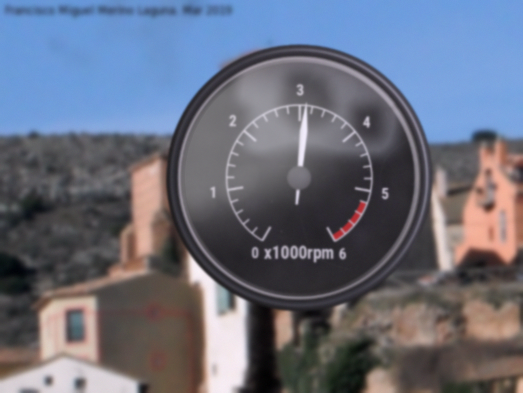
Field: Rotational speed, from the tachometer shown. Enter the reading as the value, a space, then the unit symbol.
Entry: 3100 rpm
